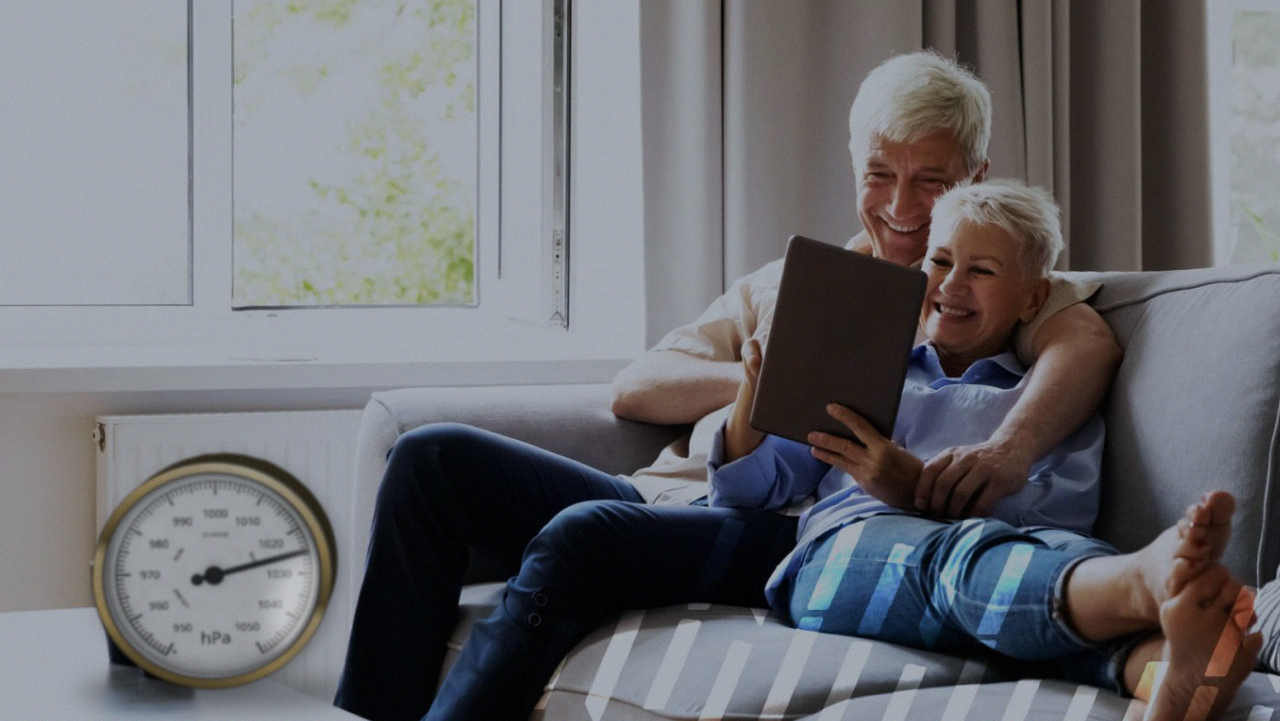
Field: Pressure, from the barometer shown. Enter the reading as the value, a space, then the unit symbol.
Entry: 1025 hPa
